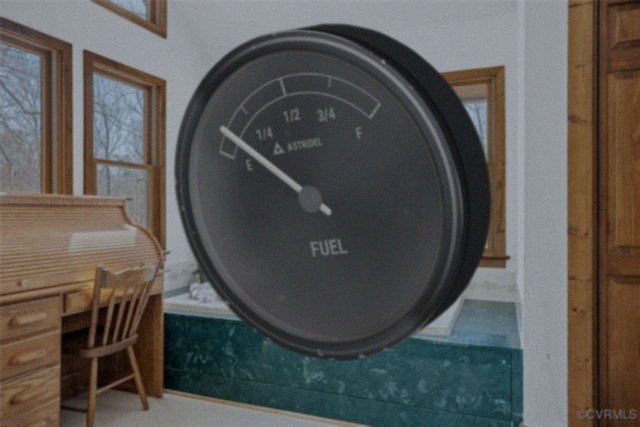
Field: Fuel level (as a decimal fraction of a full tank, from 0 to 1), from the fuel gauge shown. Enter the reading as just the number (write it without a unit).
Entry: 0.125
